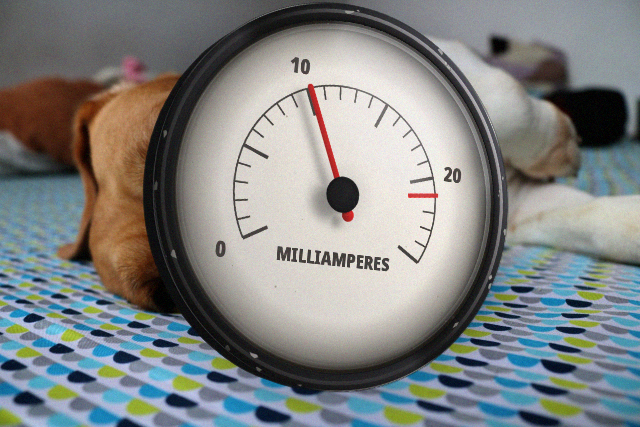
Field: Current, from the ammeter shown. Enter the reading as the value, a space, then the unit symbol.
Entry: 10 mA
